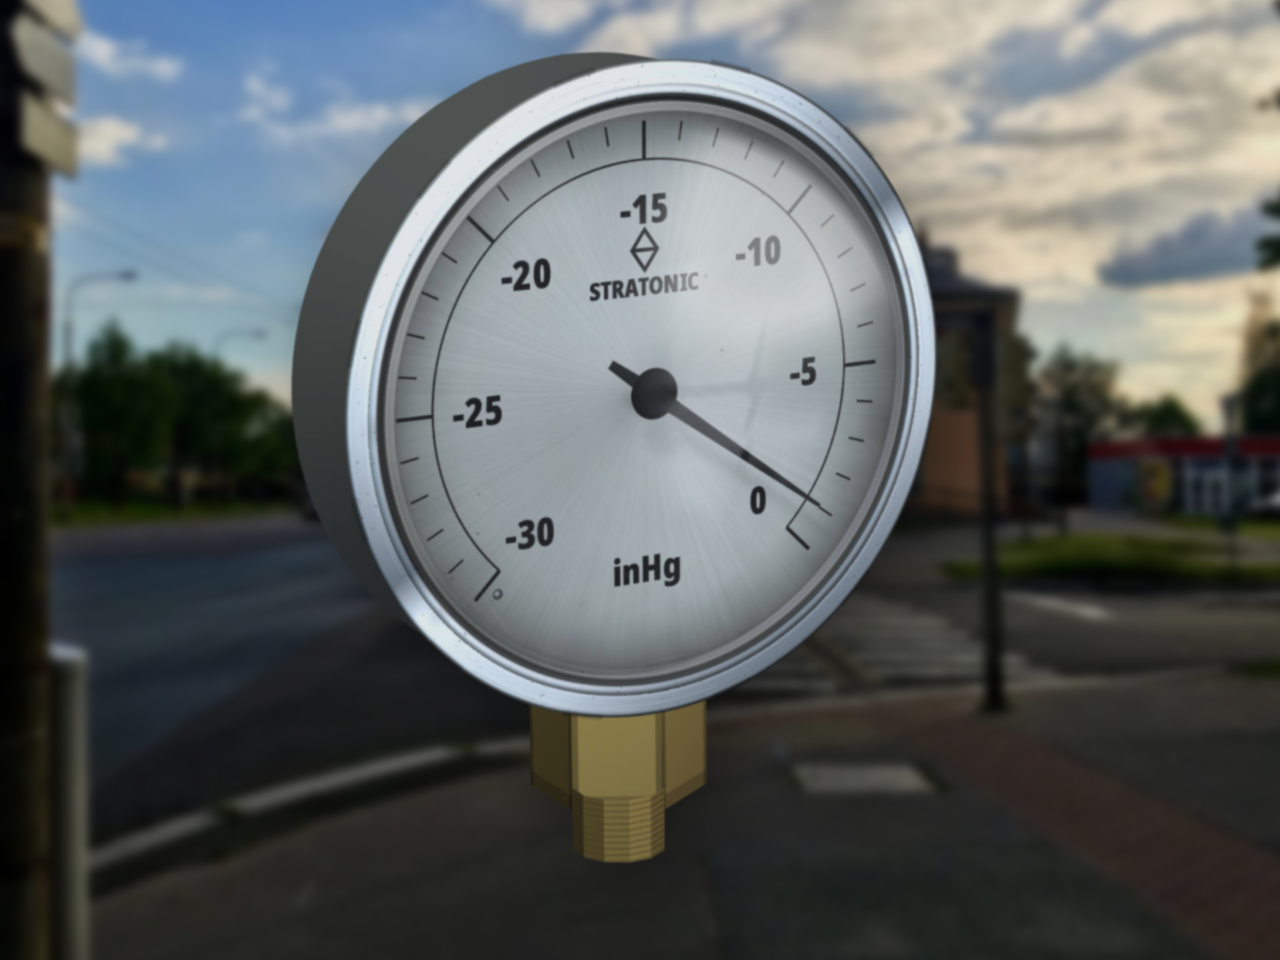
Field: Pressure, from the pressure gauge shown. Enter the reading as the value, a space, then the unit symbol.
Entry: -1 inHg
